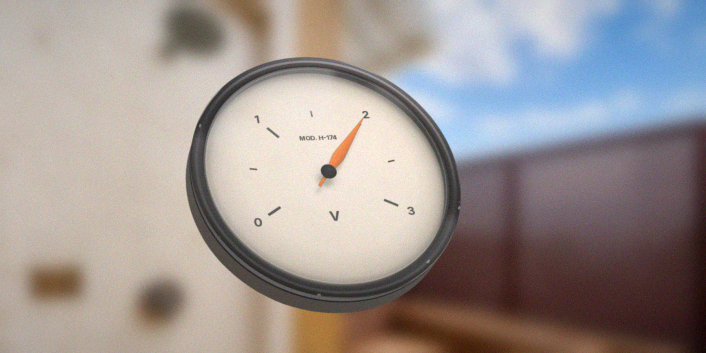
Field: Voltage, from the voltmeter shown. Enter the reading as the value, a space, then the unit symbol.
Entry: 2 V
